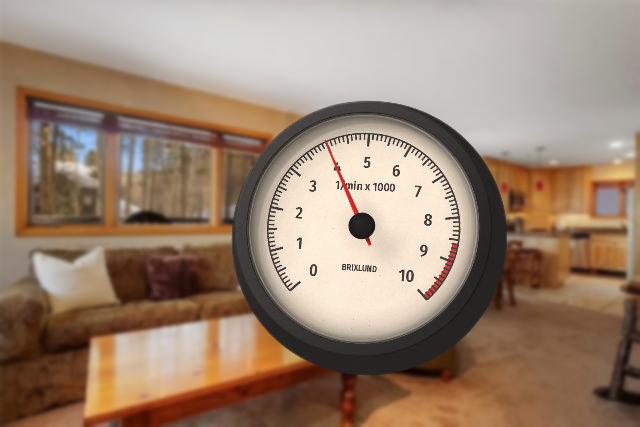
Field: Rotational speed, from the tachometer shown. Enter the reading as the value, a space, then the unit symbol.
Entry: 4000 rpm
